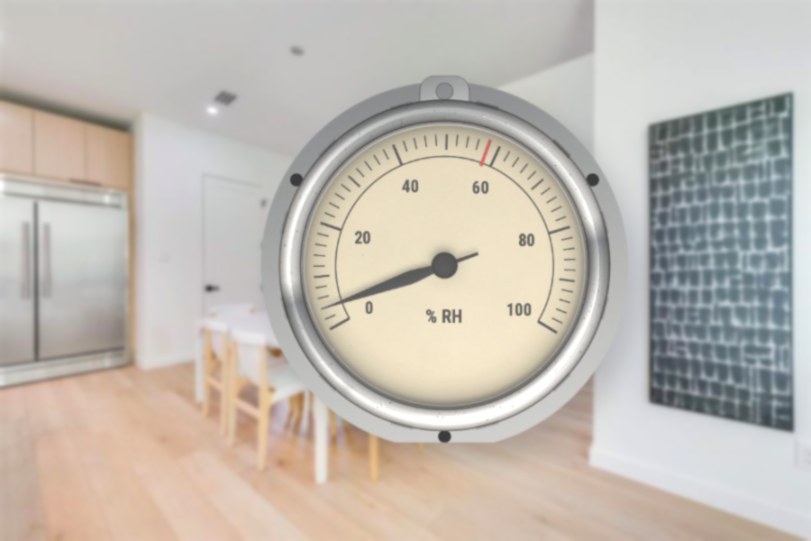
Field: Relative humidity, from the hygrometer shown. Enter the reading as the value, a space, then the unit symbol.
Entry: 4 %
